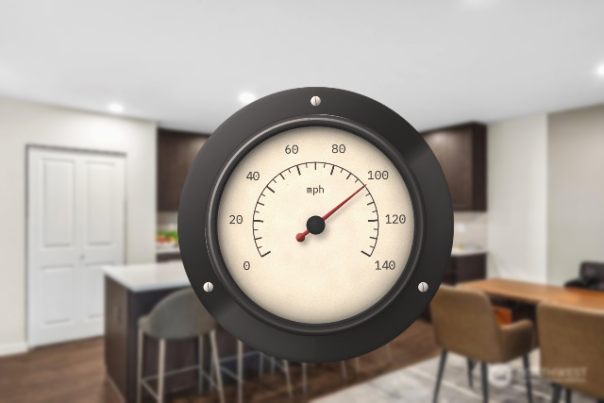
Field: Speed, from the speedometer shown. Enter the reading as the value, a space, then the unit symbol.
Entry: 100 mph
